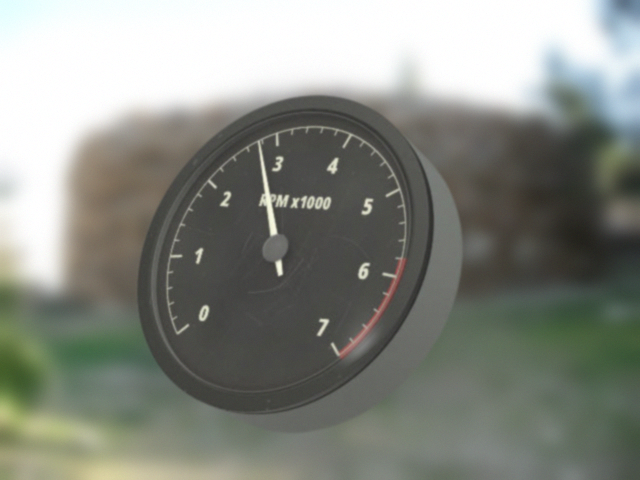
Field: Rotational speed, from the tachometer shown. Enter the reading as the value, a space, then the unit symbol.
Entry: 2800 rpm
